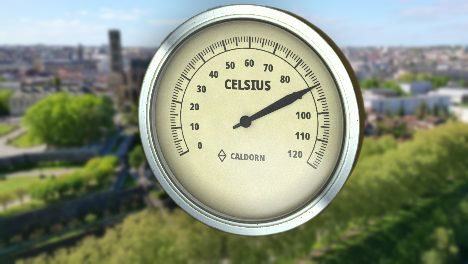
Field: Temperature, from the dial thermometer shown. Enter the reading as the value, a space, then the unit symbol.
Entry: 90 °C
